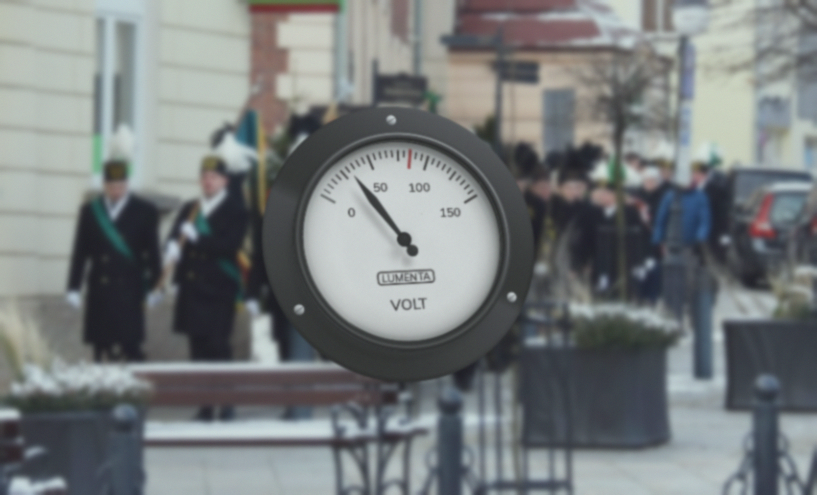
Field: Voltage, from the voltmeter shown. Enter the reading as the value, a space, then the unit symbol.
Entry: 30 V
